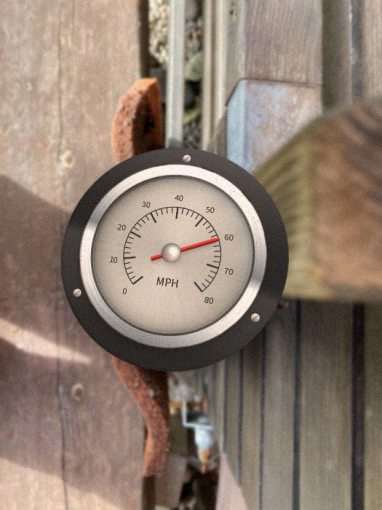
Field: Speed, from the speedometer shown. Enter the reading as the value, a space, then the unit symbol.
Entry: 60 mph
